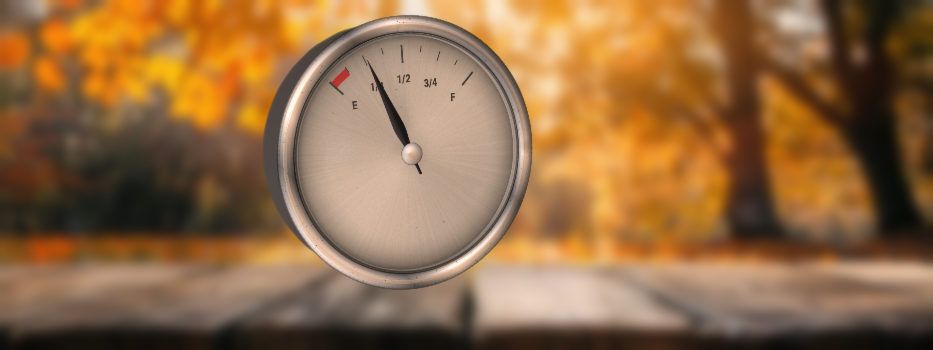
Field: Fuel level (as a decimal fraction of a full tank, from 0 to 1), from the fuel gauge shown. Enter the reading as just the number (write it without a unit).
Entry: 0.25
